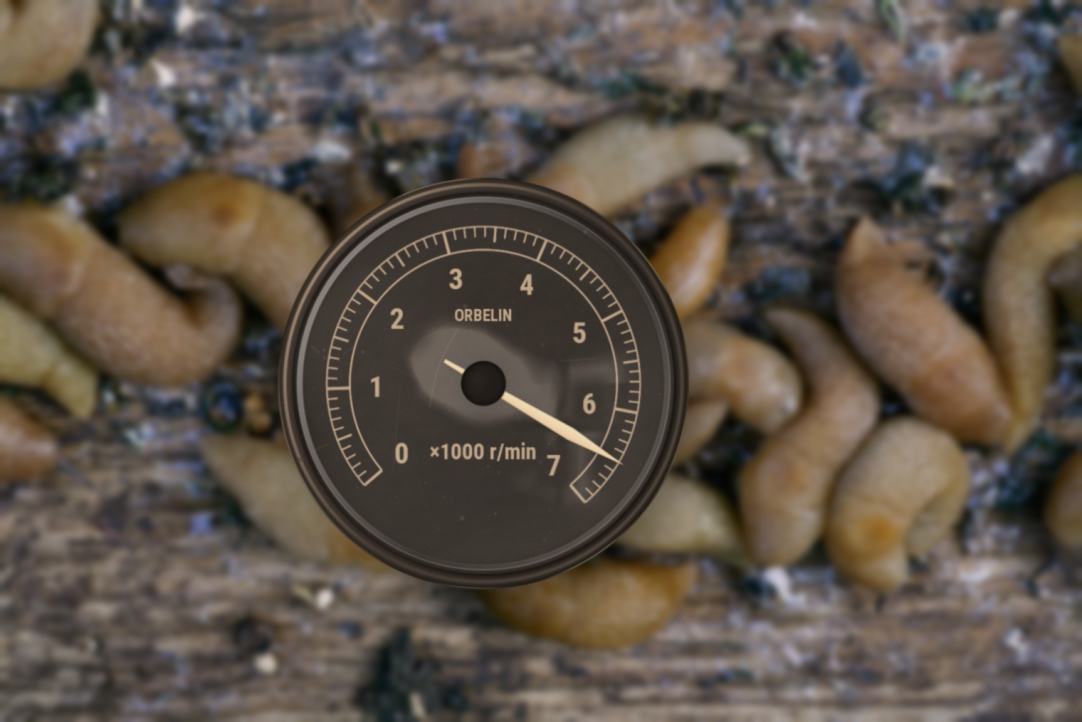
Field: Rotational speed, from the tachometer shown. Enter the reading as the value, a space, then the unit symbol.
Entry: 6500 rpm
